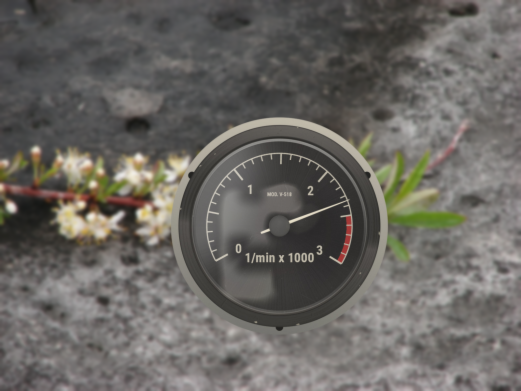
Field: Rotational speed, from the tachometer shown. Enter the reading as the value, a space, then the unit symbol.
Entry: 2350 rpm
